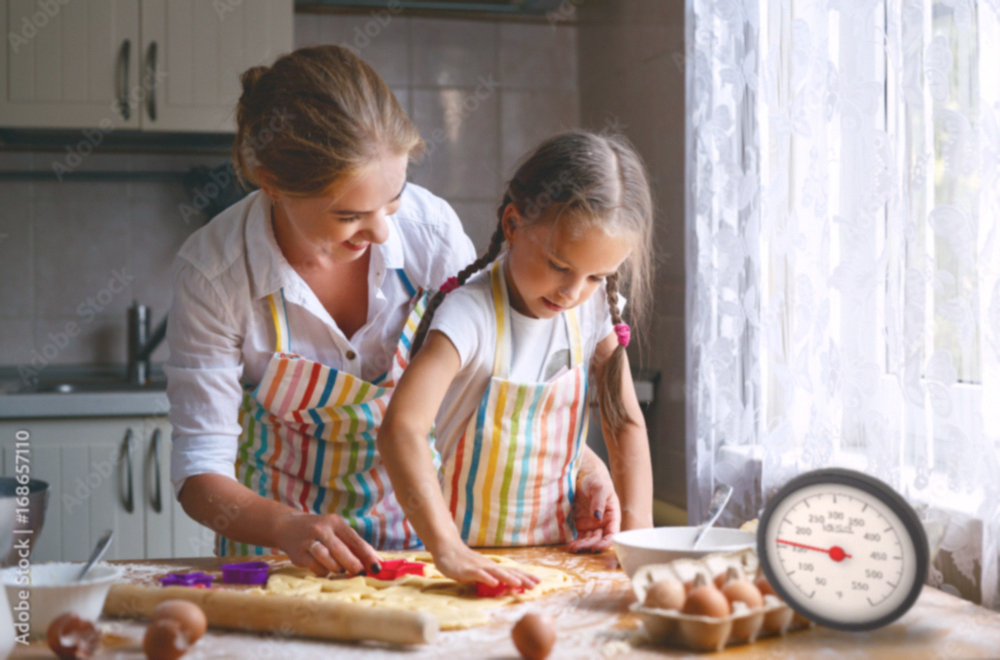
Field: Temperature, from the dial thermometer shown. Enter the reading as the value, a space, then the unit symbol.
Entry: 162.5 °F
